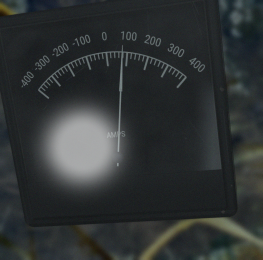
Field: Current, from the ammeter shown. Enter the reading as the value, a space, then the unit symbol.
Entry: 80 A
